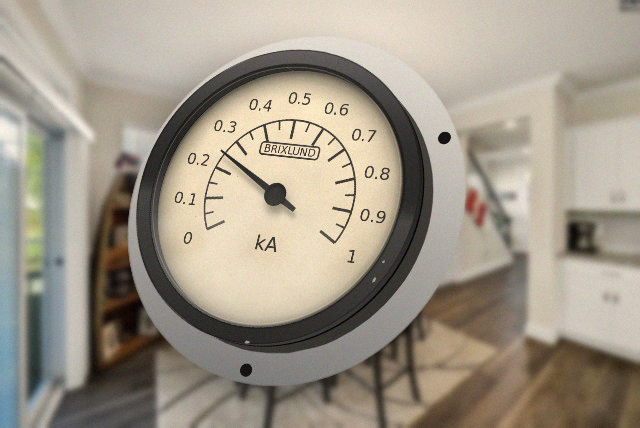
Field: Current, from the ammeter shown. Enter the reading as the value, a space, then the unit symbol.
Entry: 0.25 kA
